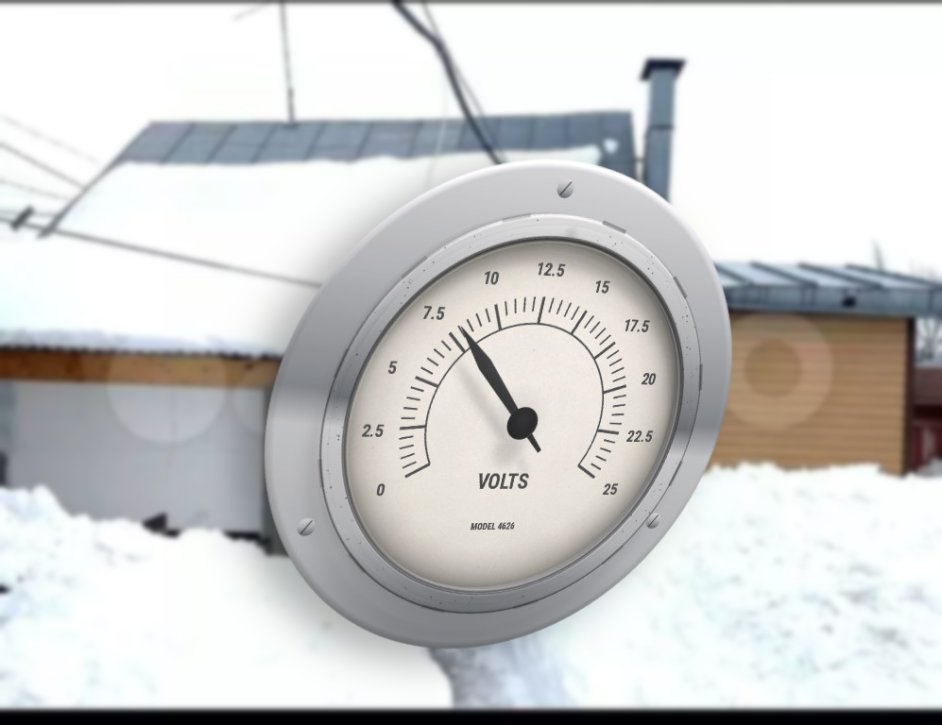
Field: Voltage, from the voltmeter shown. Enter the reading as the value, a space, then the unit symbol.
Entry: 8 V
